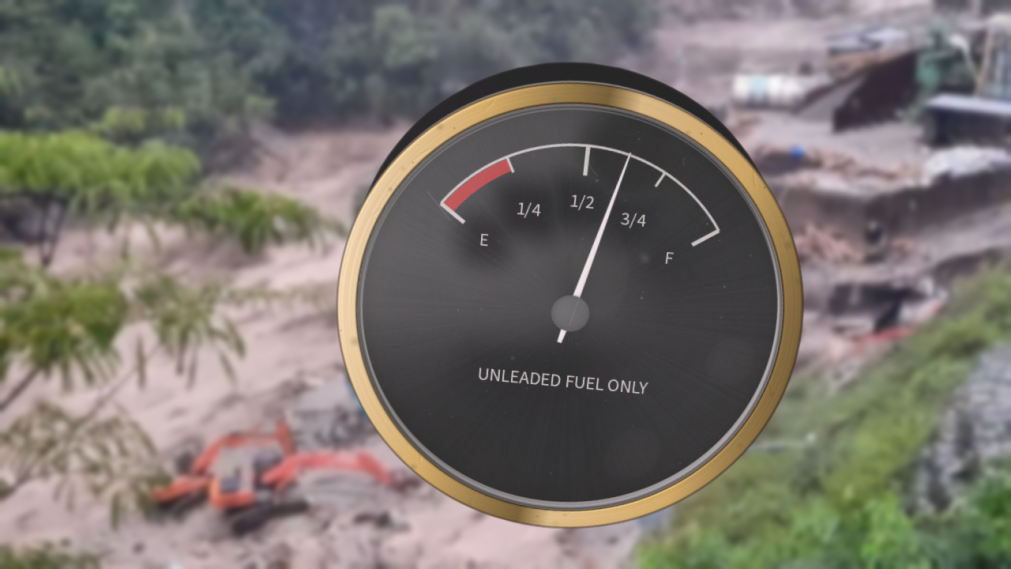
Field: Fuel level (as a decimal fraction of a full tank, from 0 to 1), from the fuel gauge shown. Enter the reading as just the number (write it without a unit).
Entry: 0.625
